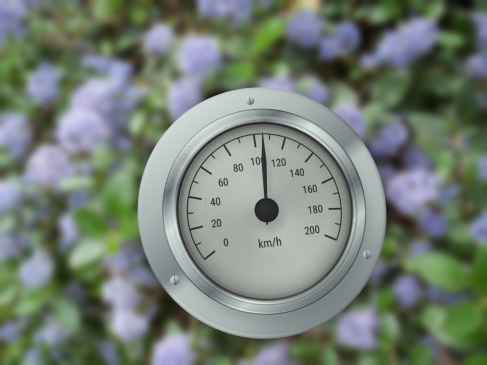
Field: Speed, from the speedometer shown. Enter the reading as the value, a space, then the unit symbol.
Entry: 105 km/h
